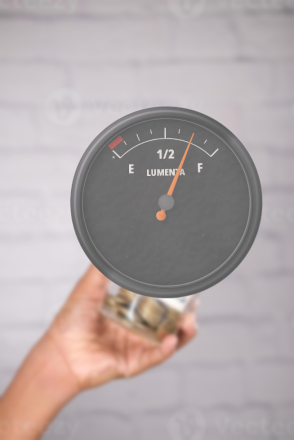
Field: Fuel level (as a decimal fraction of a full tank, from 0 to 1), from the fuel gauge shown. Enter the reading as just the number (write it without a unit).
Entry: 0.75
